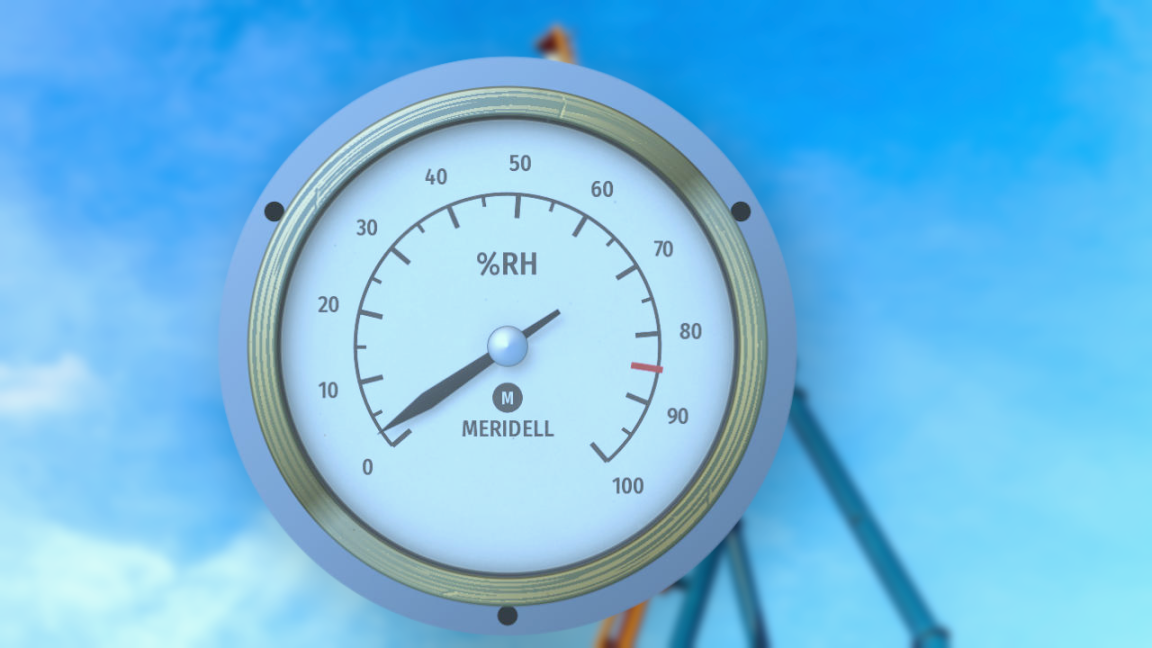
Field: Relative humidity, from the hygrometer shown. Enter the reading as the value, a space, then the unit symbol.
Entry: 2.5 %
